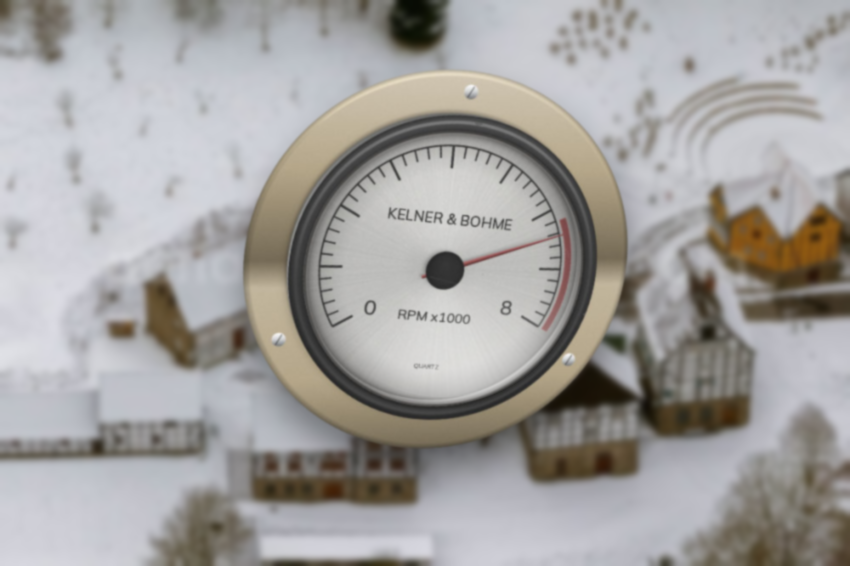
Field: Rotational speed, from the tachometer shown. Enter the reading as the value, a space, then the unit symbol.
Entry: 6400 rpm
